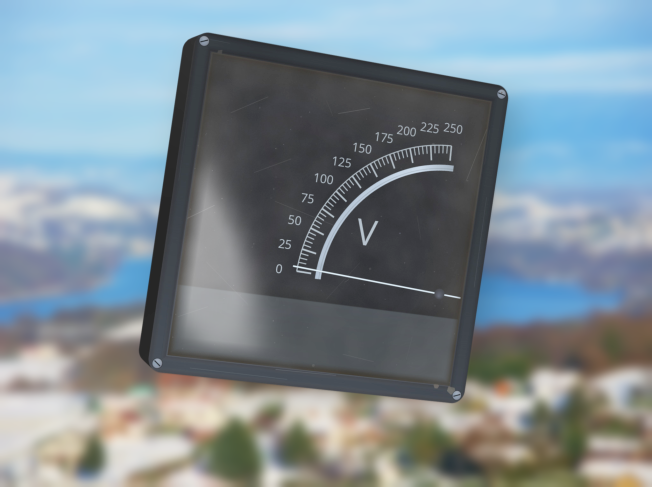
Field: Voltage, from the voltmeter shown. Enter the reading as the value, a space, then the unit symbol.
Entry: 5 V
